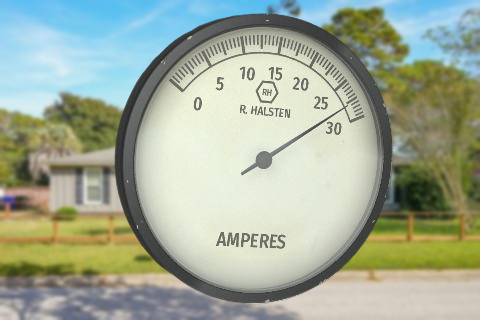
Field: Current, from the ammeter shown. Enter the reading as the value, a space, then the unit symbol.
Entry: 27.5 A
